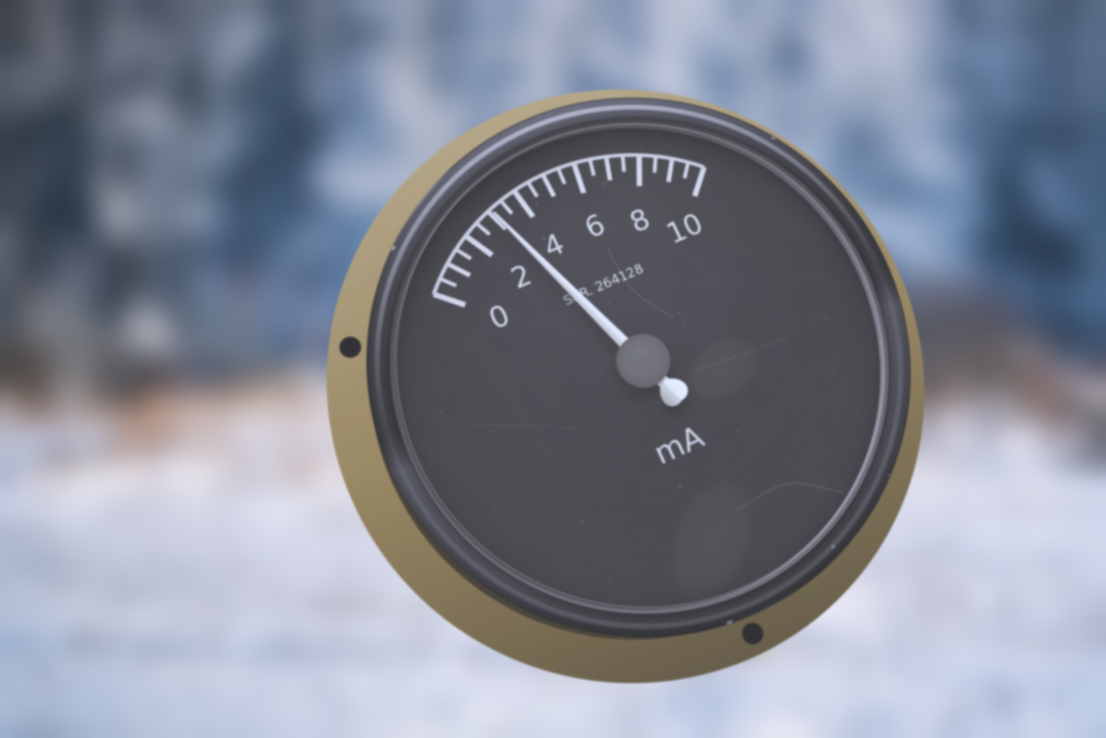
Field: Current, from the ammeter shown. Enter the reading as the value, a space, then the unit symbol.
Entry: 3 mA
